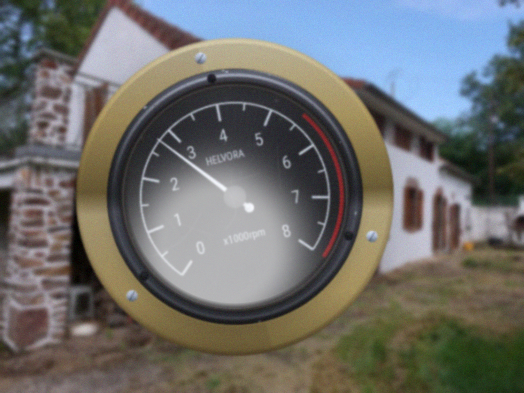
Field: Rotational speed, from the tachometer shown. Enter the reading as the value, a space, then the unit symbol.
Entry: 2750 rpm
